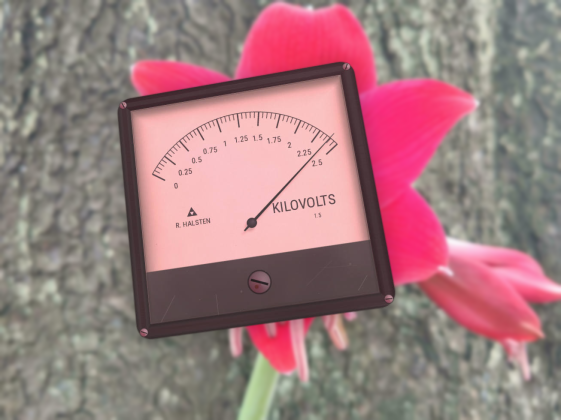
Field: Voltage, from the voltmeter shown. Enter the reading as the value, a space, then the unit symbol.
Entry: 2.4 kV
